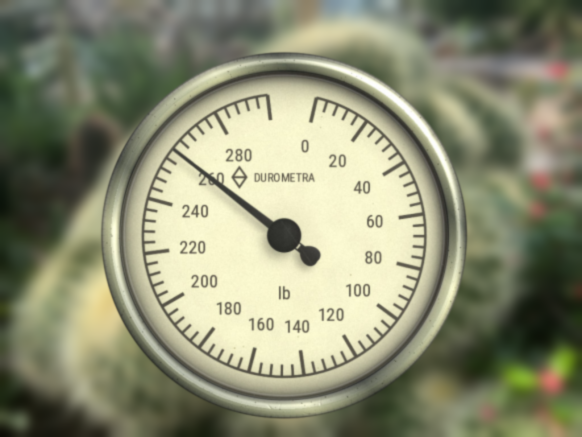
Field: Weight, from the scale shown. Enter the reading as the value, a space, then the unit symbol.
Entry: 260 lb
